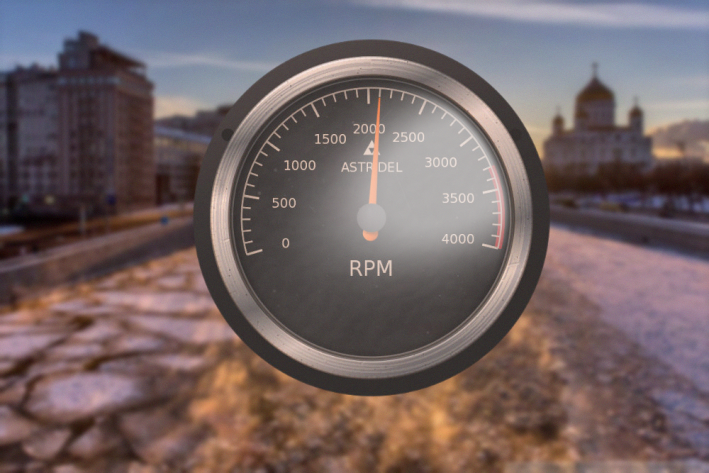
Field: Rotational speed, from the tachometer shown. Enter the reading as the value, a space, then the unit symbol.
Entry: 2100 rpm
